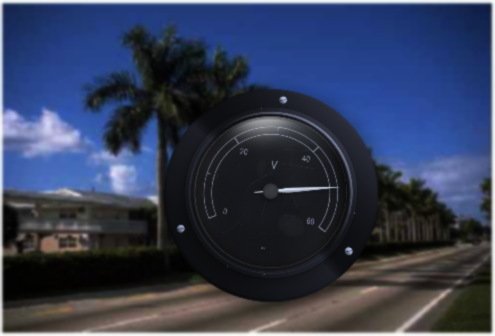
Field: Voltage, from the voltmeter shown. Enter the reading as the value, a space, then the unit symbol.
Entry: 50 V
